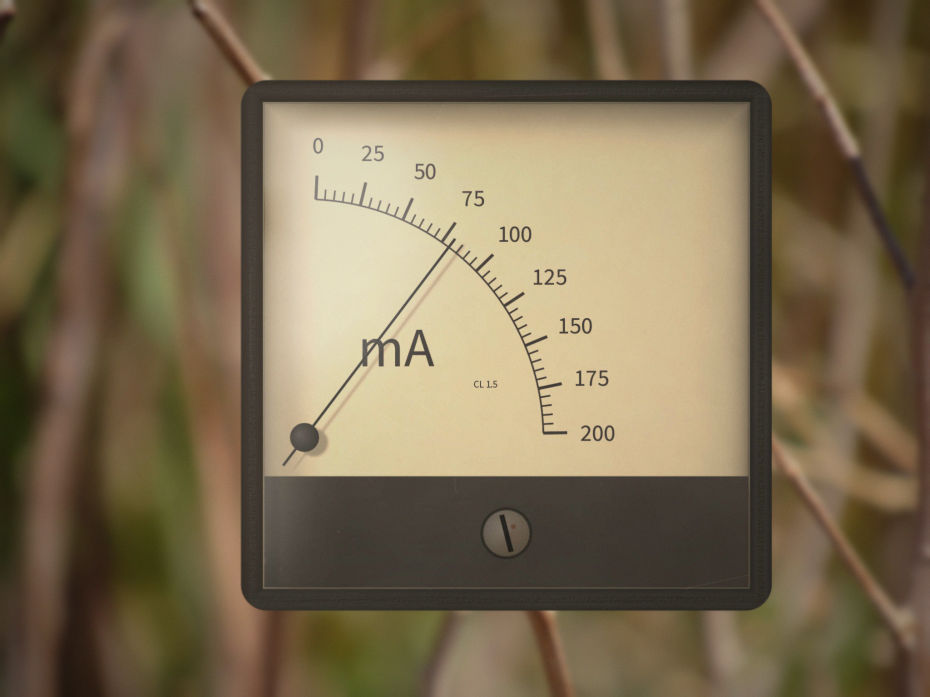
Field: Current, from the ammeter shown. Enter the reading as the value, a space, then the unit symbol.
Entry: 80 mA
